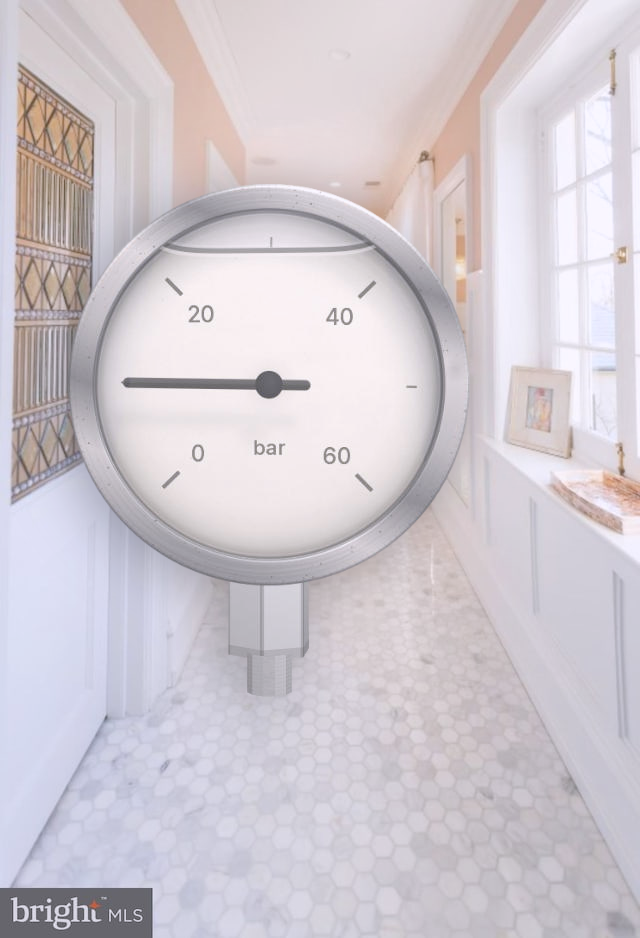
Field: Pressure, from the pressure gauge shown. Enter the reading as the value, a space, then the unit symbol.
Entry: 10 bar
